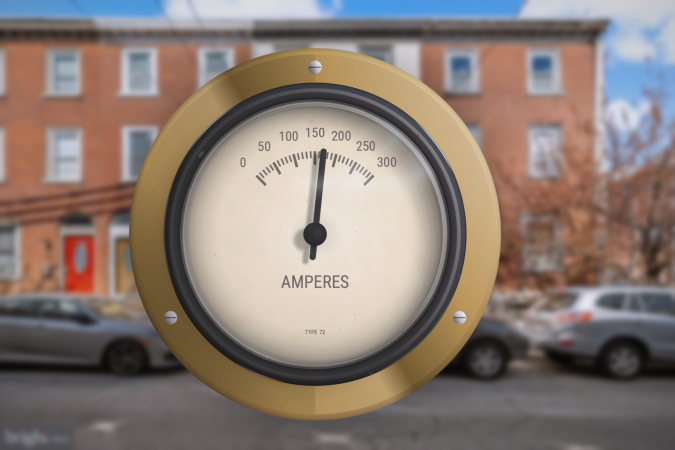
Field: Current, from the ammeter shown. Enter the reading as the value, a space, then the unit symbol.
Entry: 170 A
